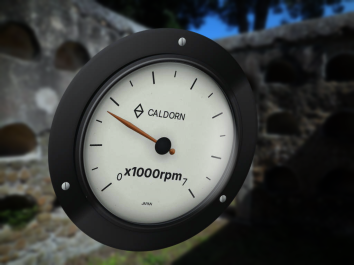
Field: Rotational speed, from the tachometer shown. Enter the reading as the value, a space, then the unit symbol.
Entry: 1750 rpm
